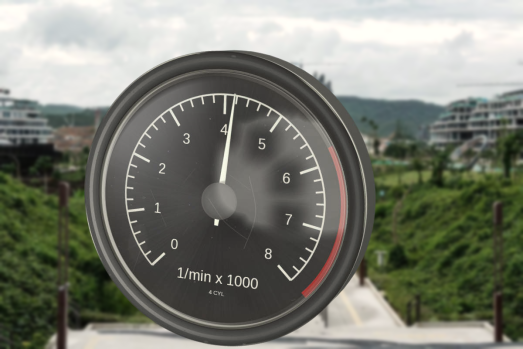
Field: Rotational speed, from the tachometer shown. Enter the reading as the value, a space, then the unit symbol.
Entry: 4200 rpm
